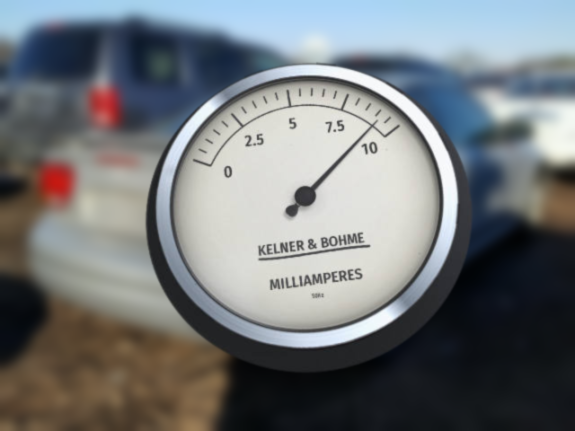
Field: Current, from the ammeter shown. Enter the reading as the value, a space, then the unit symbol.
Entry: 9.25 mA
